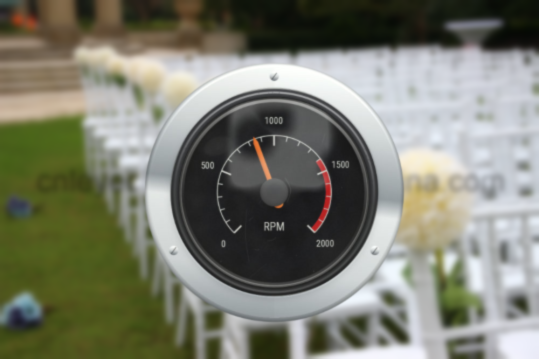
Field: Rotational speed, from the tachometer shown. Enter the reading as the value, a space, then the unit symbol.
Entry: 850 rpm
